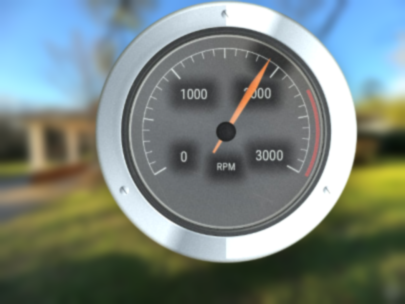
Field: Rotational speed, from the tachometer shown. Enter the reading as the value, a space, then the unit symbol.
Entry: 1900 rpm
